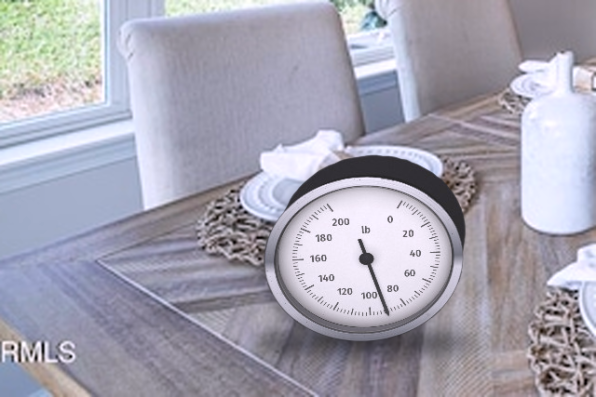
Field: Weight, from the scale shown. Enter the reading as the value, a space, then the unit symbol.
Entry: 90 lb
